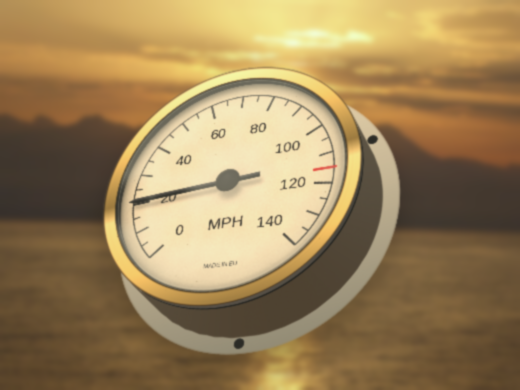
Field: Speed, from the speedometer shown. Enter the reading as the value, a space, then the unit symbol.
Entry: 20 mph
